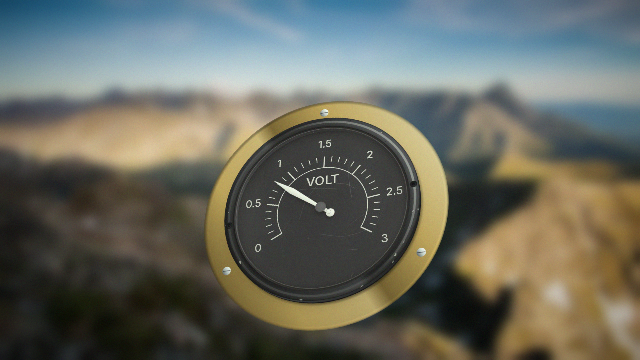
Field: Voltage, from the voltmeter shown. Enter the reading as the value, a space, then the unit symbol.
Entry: 0.8 V
